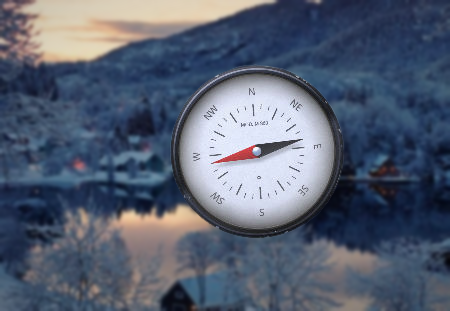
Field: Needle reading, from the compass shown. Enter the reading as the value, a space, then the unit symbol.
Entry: 260 °
